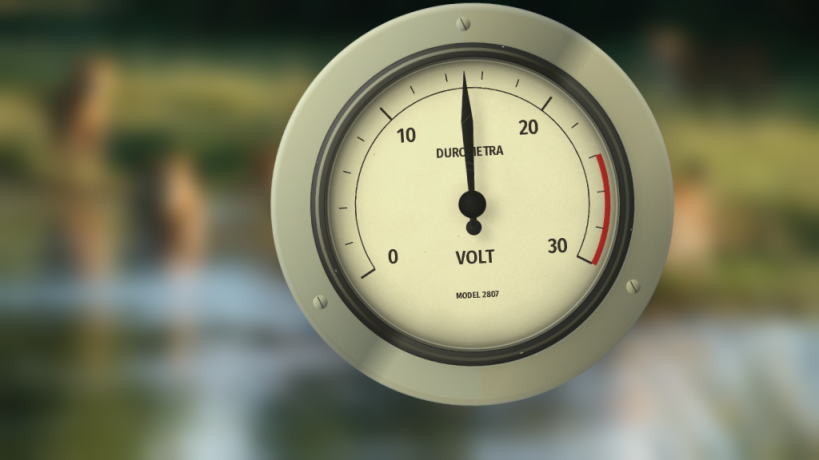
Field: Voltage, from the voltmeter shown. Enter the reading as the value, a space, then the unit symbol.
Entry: 15 V
